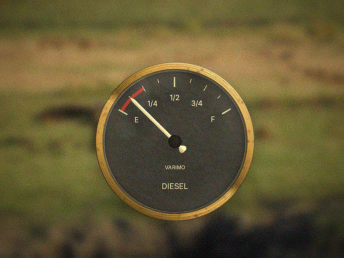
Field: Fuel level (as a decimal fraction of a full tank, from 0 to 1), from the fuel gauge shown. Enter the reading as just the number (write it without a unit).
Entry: 0.125
